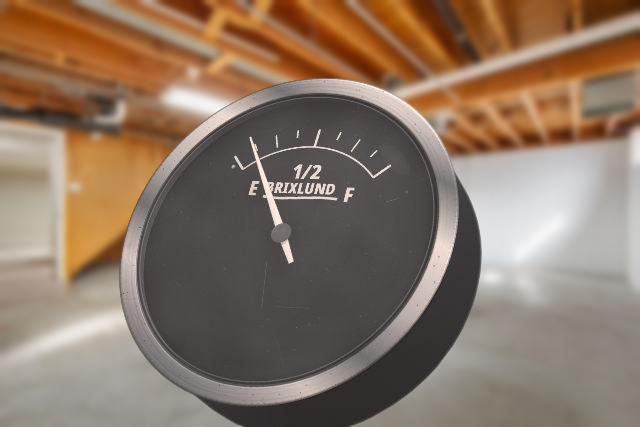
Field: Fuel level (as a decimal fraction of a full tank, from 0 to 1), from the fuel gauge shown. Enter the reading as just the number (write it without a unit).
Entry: 0.125
